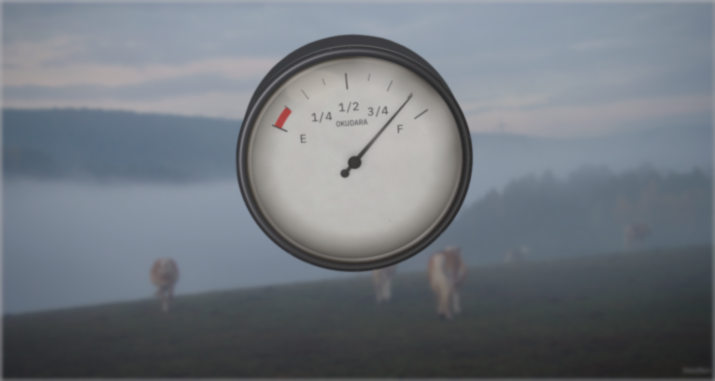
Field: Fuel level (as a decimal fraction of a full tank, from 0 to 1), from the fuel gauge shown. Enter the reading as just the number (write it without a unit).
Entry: 0.875
